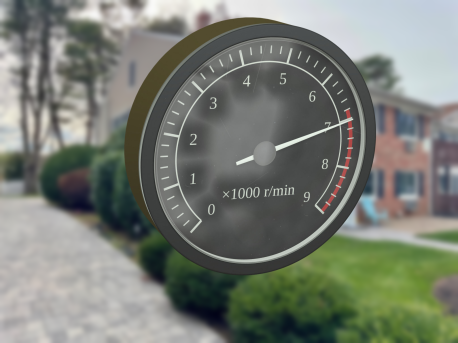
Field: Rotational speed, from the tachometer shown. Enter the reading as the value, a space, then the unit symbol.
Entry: 7000 rpm
